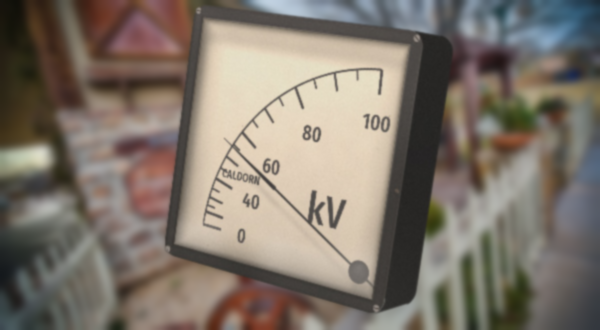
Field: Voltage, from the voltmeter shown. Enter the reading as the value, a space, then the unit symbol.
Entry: 55 kV
